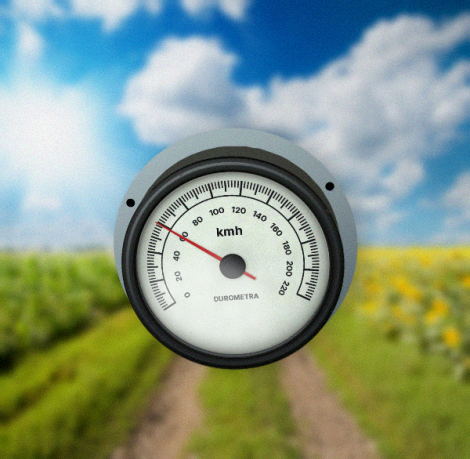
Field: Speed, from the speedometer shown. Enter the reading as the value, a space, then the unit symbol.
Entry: 60 km/h
